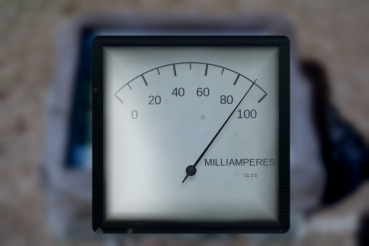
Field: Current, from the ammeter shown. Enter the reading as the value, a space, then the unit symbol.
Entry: 90 mA
